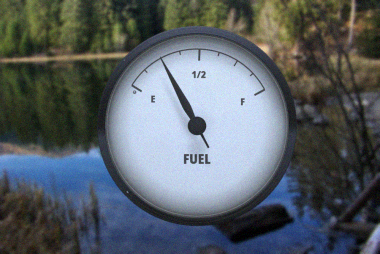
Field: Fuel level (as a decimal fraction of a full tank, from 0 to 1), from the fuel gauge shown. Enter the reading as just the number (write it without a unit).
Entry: 0.25
